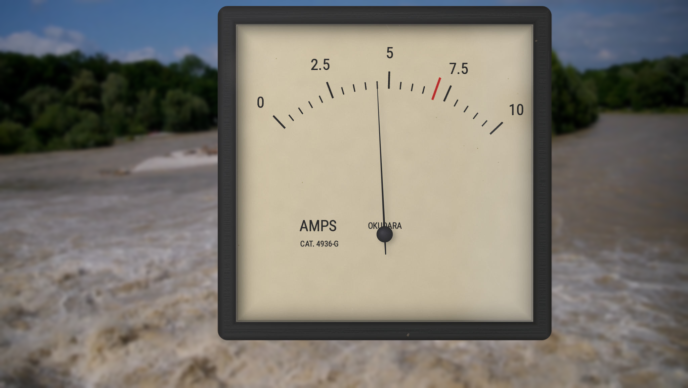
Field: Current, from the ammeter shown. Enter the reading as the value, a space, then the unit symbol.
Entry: 4.5 A
